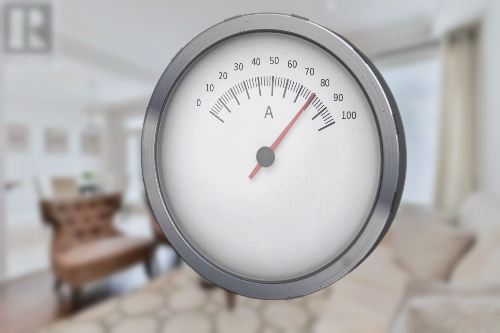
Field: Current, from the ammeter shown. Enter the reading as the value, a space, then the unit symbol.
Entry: 80 A
